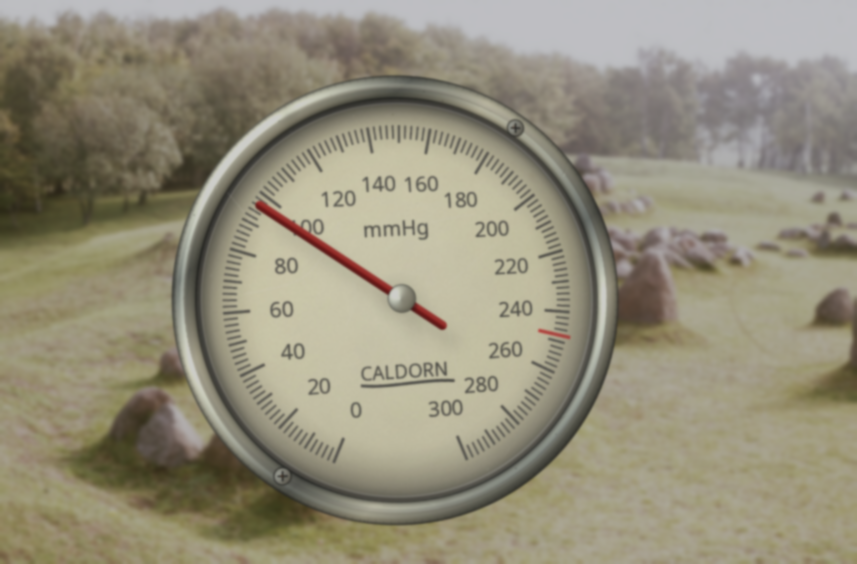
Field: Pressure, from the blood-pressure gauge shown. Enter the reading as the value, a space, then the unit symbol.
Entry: 96 mmHg
